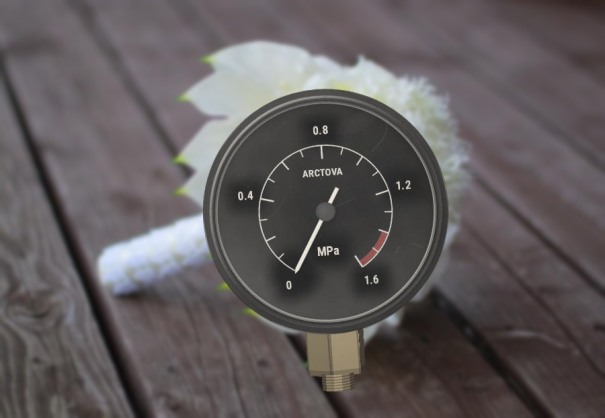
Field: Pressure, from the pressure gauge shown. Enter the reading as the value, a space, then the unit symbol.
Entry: 0 MPa
